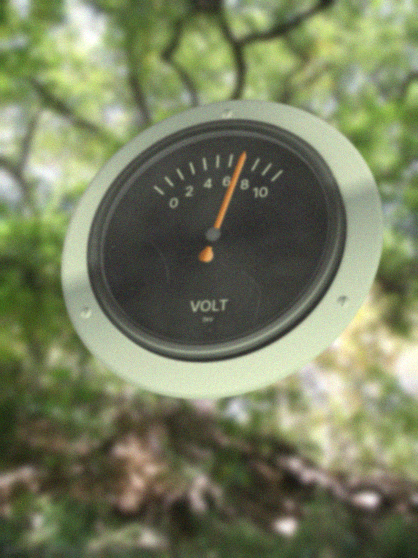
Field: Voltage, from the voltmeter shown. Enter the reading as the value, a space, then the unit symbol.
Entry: 7 V
